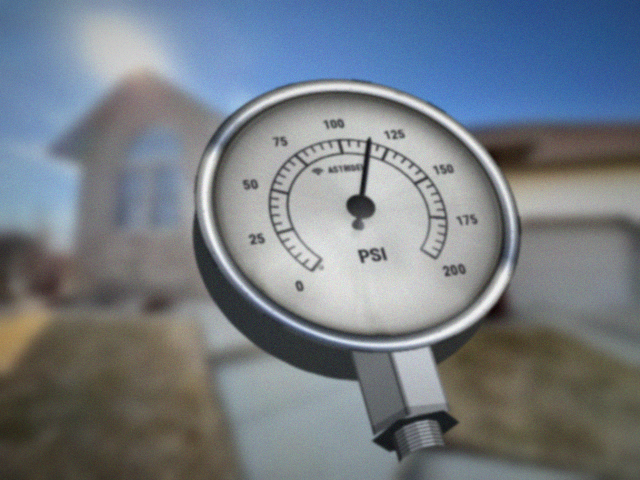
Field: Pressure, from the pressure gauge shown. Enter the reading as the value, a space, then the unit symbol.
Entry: 115 psi
